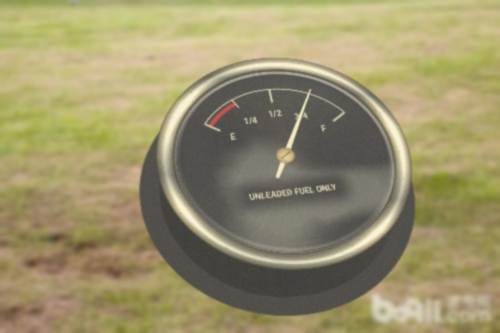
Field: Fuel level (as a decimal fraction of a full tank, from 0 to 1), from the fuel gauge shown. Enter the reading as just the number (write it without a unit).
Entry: 0.75
